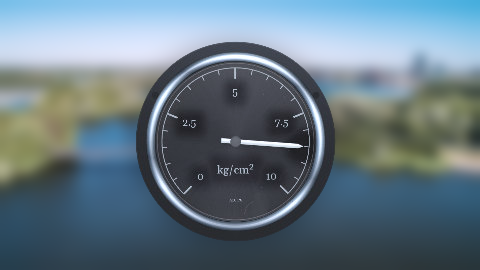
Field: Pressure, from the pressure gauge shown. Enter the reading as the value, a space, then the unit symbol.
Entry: 8.5 kg/cm²
